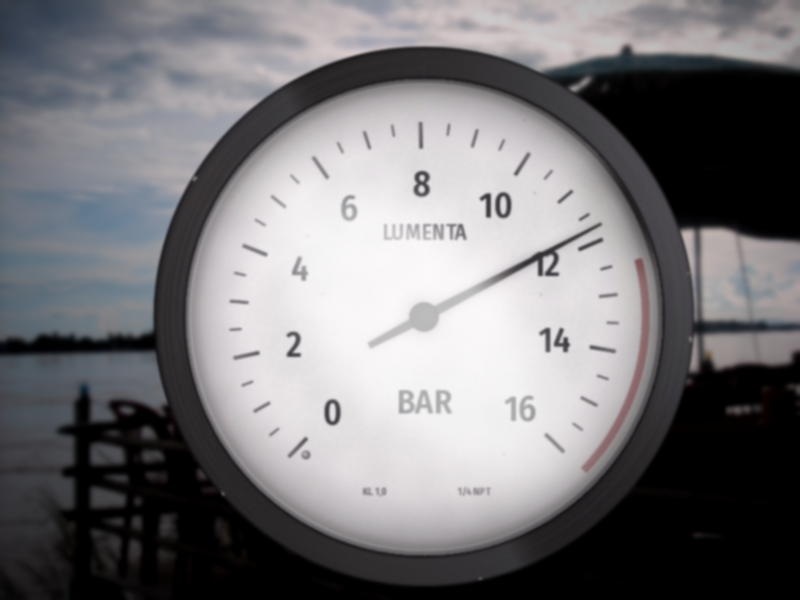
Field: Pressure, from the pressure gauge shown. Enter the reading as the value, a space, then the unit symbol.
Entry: 11.75 bar
